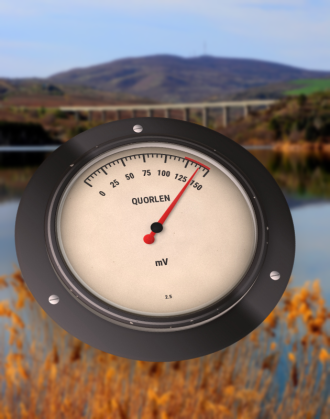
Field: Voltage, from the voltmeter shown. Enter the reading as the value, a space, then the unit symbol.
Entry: 140 mV
